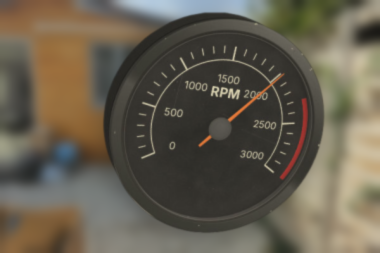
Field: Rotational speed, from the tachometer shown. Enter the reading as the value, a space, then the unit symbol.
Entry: 2000 rpm
